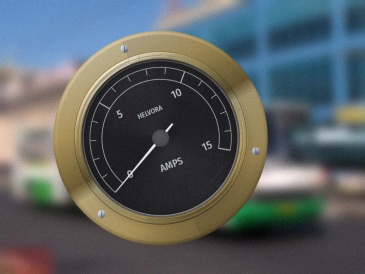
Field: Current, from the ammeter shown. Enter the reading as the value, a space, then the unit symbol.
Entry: 0 A
